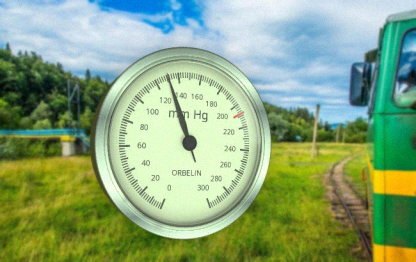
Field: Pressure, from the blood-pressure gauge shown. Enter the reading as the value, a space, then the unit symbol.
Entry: 130 mmHg
